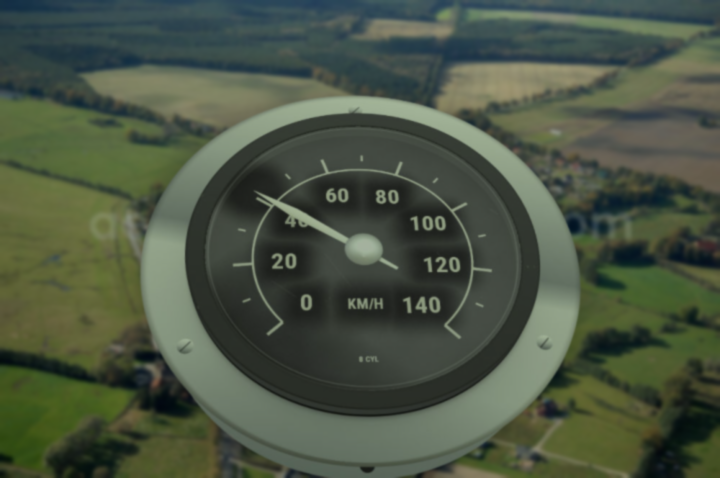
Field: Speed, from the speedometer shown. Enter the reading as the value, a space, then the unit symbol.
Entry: 40 km/h
